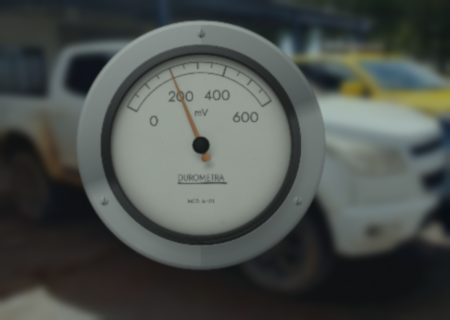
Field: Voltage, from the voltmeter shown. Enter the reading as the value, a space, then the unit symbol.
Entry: 200 mV
